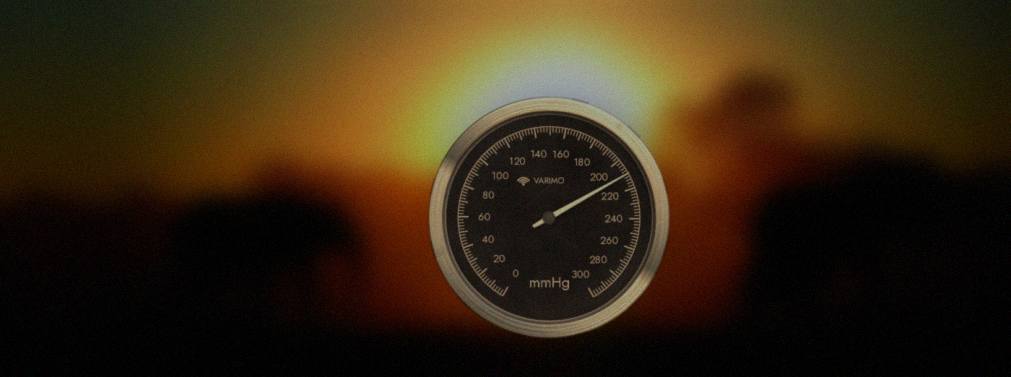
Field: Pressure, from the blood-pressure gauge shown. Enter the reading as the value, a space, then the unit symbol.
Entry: 210 mmHg
